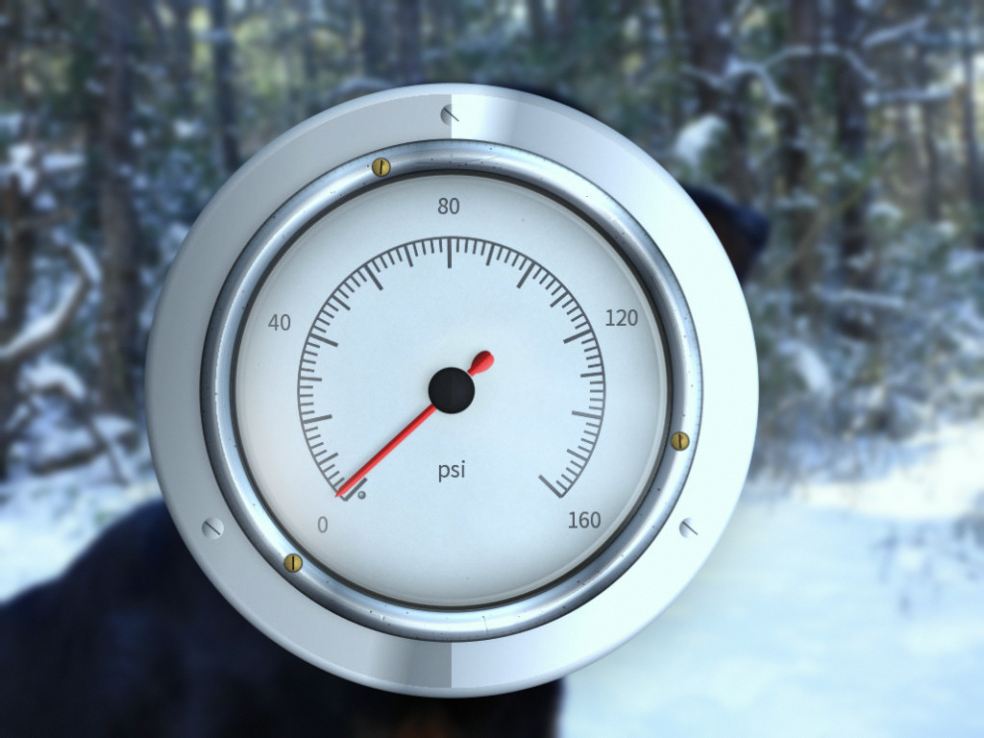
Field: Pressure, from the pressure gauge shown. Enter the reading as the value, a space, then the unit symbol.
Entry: 2 psi
